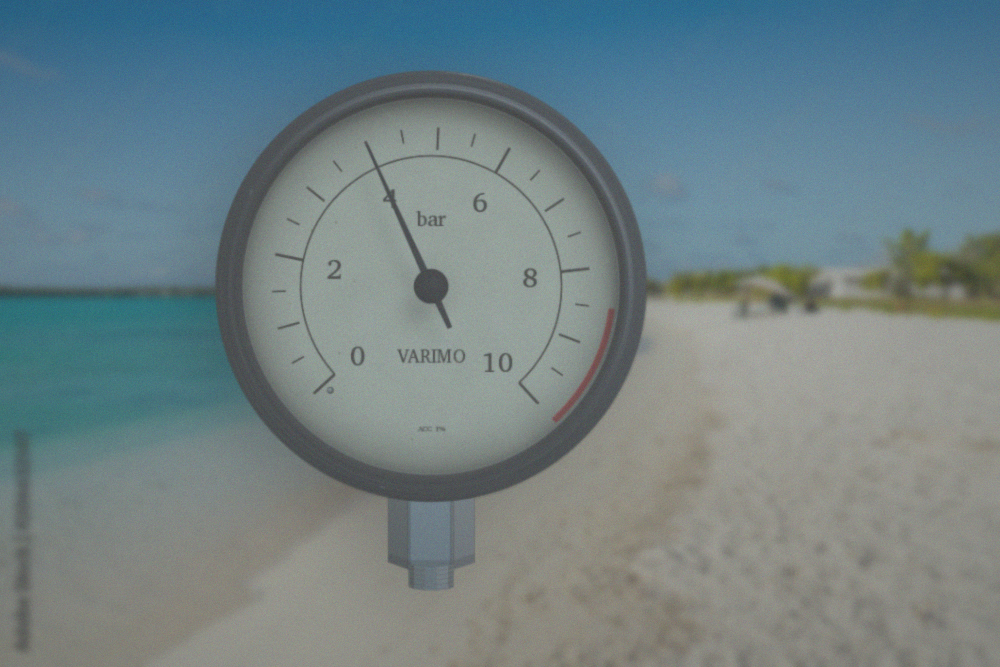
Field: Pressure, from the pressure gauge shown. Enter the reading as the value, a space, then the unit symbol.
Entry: 4 bar
